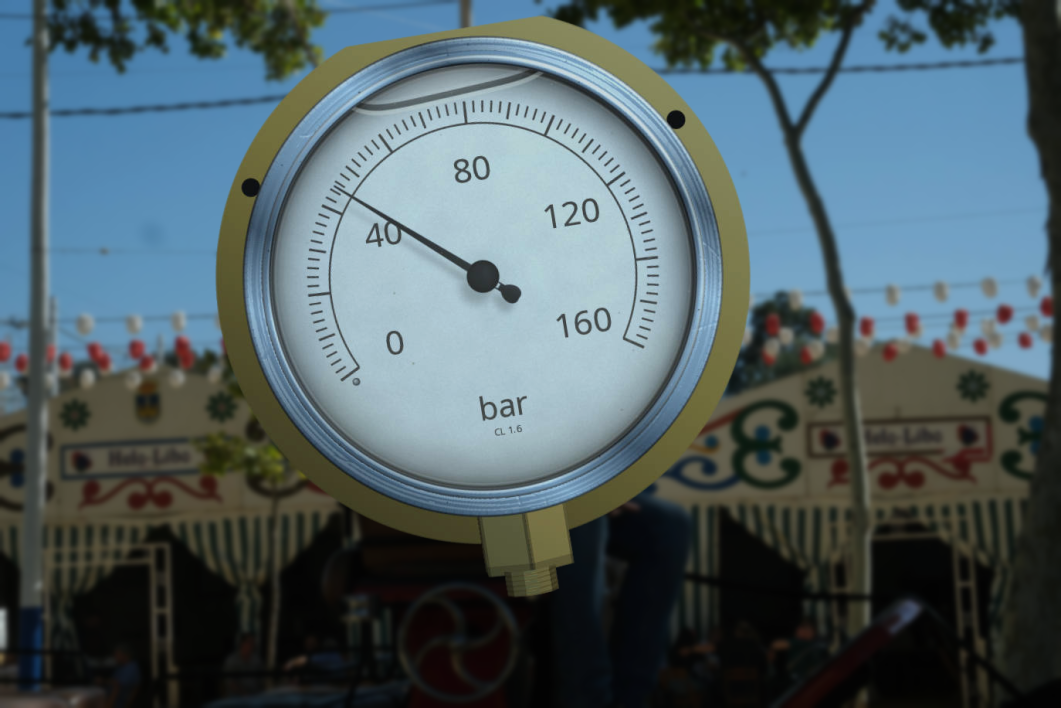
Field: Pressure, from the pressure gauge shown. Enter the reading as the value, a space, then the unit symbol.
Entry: 45 bar
